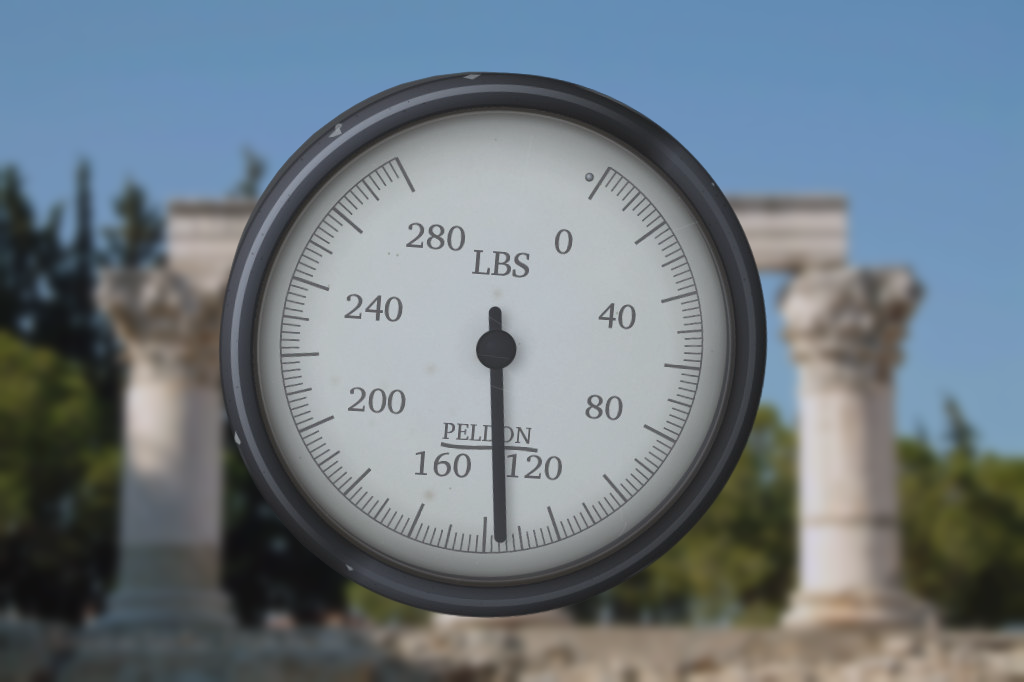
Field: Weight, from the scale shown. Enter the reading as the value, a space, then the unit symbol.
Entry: 136 lb
